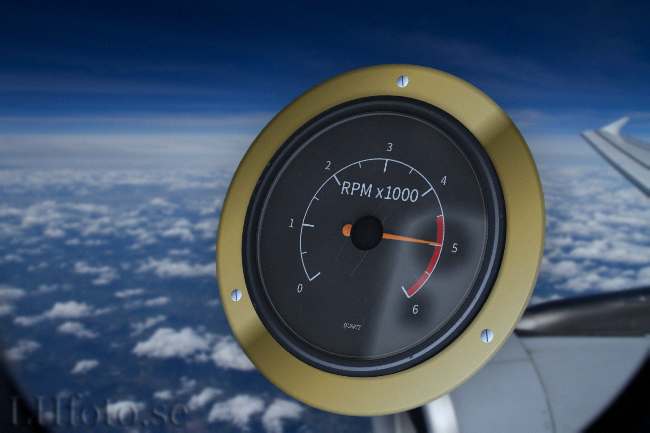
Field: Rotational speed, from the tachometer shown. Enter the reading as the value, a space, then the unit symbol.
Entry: 5000 rpm
